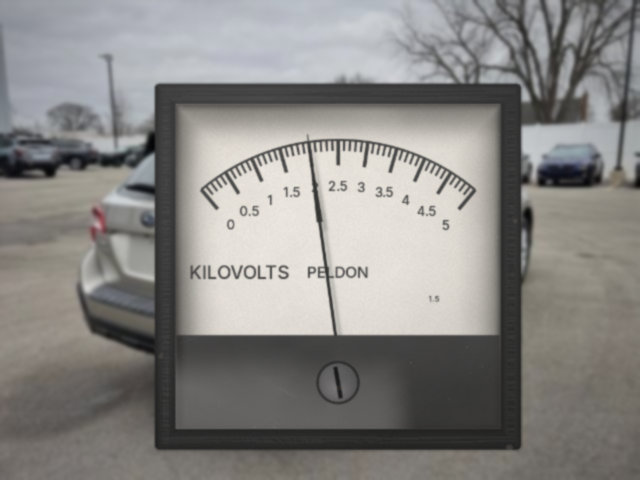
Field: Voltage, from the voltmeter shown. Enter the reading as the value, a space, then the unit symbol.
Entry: 2 kV
